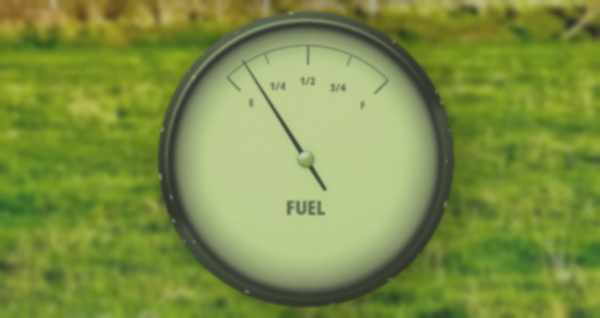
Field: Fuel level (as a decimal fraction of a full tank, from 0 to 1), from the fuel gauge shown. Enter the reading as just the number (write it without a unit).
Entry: 0.125
